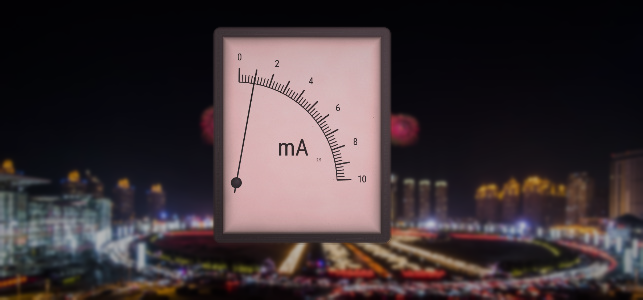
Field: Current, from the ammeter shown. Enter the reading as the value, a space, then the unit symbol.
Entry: 1 mA
